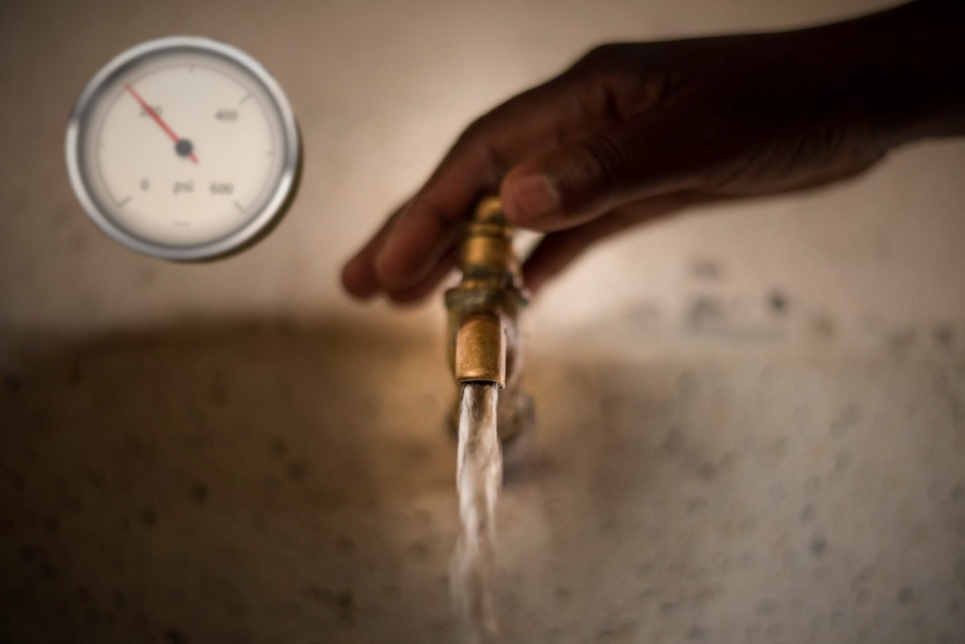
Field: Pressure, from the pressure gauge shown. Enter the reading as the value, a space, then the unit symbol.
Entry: 200 psi
